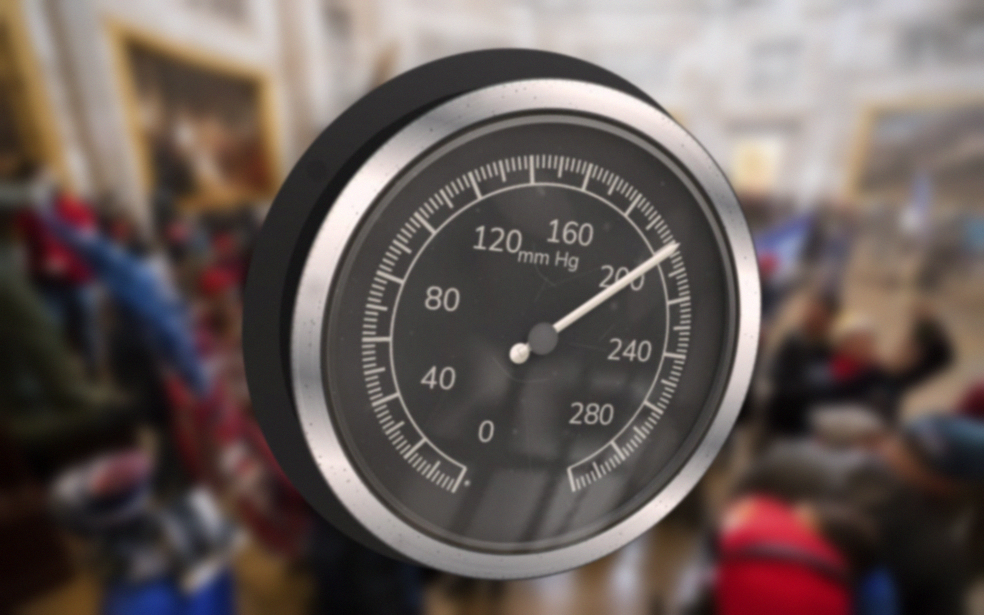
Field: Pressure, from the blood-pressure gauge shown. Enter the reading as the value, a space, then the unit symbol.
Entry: 200 mmHg
